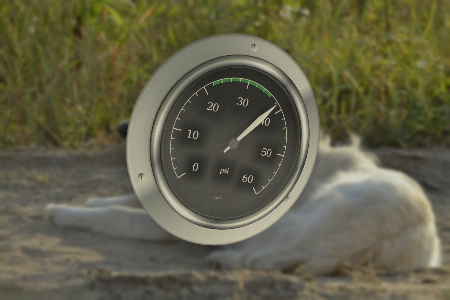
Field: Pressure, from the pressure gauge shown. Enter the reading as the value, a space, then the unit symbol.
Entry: 38 psi
